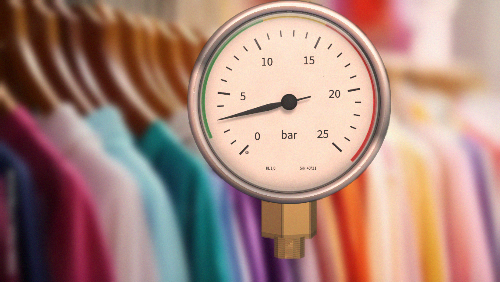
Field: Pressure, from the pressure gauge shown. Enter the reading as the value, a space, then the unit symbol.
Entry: 3 bar
